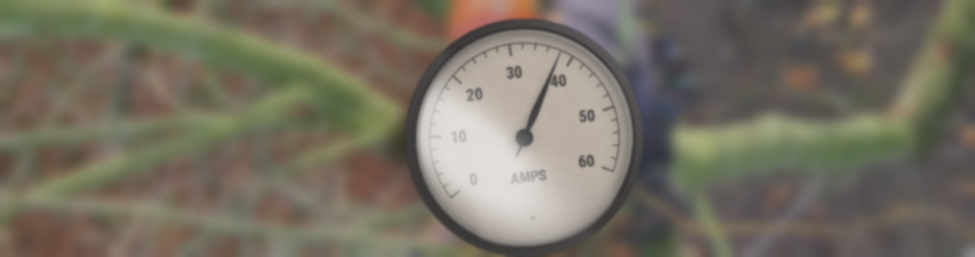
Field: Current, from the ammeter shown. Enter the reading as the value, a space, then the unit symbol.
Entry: 38 A
